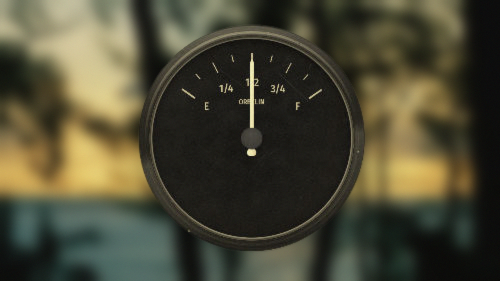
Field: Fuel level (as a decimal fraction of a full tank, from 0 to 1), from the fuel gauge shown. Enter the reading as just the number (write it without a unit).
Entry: 0.5
